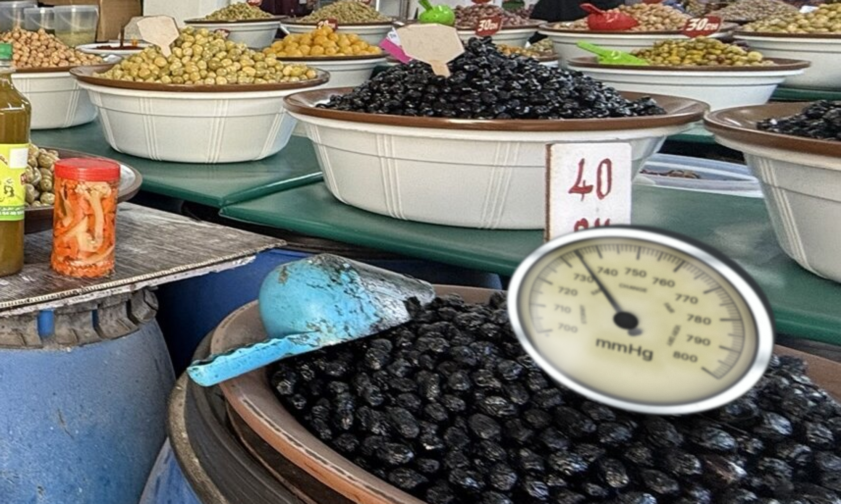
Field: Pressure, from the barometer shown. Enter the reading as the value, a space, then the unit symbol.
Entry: 735 mmHg
